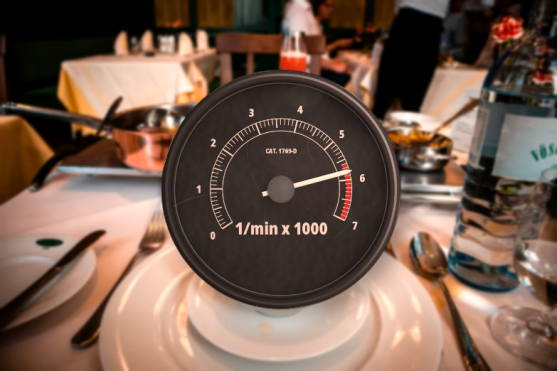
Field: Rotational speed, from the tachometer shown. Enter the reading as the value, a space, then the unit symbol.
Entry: 5800 rpm
